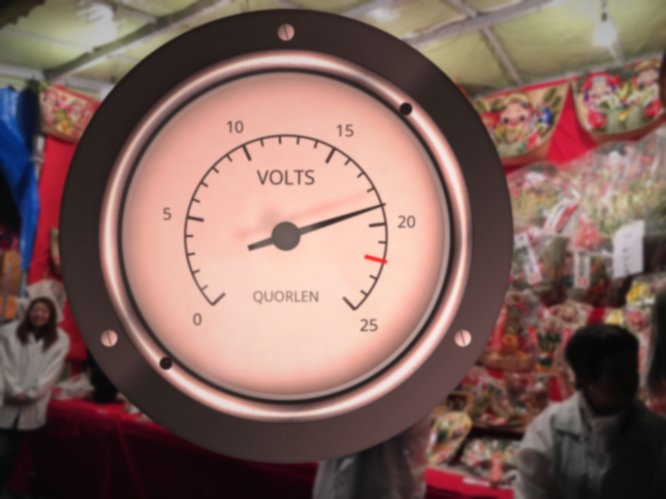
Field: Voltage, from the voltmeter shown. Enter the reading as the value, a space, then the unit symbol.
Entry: 19 V
